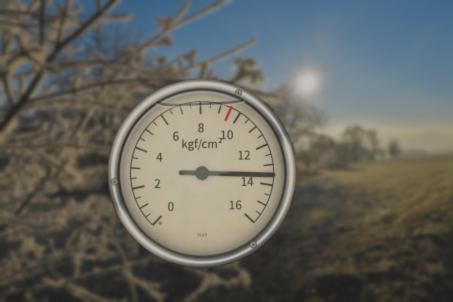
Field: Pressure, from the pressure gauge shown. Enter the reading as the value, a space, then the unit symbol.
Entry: 13.5 kg/cm²
